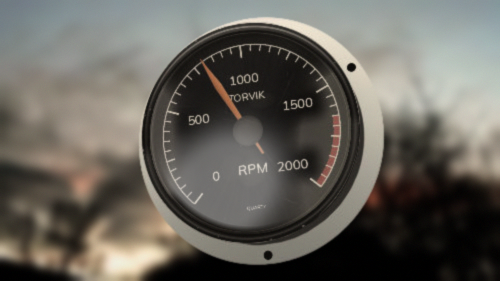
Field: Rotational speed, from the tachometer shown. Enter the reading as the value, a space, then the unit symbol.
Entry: 800 rpm
